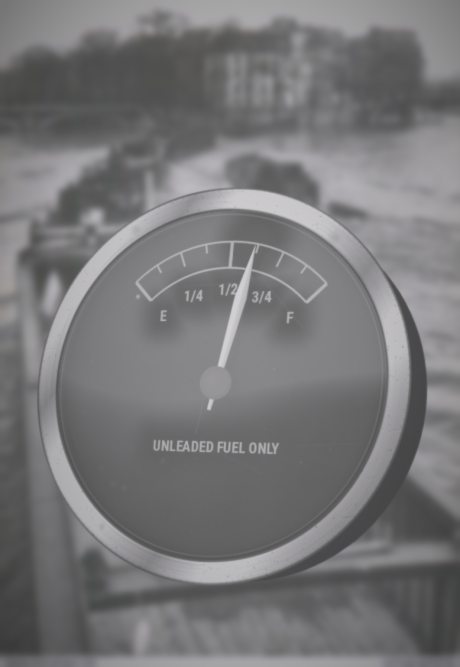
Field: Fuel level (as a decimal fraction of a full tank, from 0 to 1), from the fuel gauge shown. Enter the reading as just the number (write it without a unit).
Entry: 0.625
